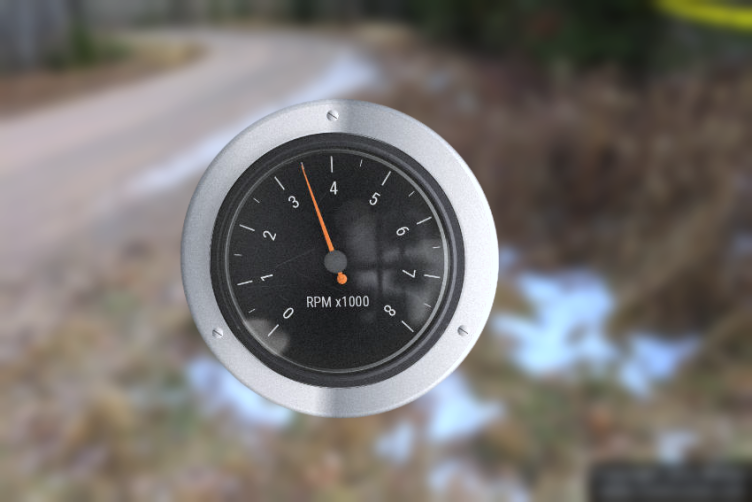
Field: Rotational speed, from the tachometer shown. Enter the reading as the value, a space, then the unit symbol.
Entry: 3500 rpm
